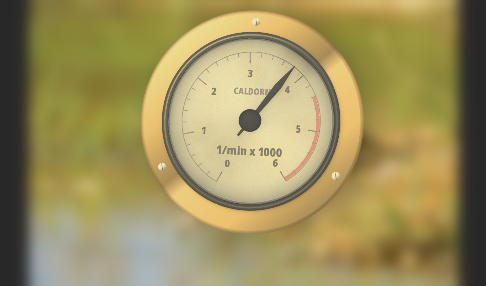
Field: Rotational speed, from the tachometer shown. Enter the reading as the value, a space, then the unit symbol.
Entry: 3800 rpm
